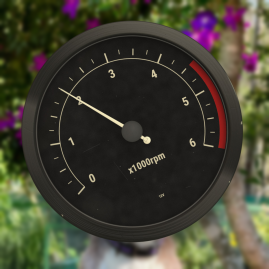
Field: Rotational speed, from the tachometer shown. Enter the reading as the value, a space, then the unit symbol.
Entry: 2000 rpm
